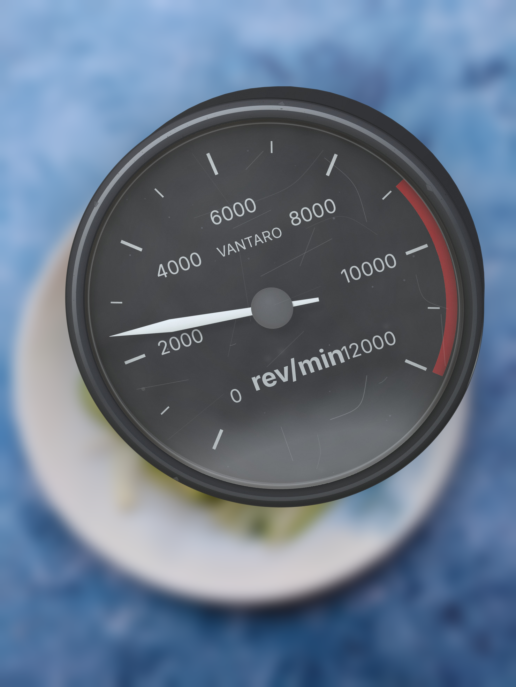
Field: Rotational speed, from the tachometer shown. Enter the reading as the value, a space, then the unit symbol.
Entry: 2500 rpm
